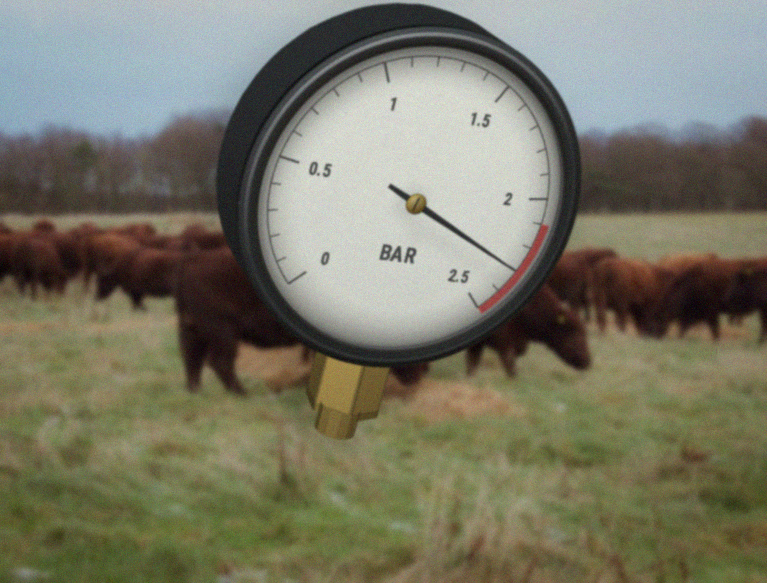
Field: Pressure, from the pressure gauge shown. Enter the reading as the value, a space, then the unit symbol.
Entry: 2.3 bar
